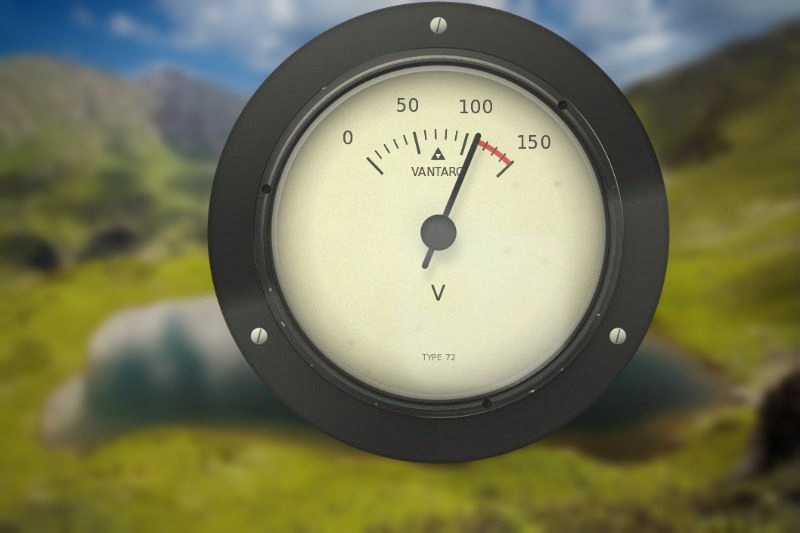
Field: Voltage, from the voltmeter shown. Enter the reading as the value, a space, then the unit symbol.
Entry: 110 V
